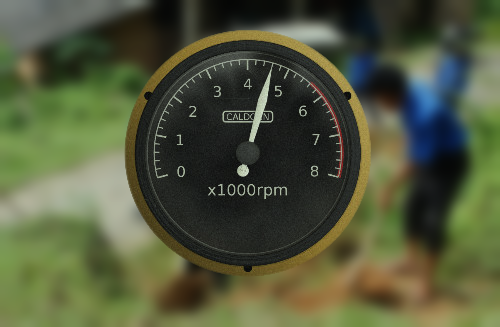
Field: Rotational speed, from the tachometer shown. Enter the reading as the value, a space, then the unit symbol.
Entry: 4600 rpm
